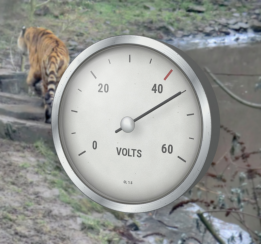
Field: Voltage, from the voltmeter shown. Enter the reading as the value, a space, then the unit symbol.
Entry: 45 V
